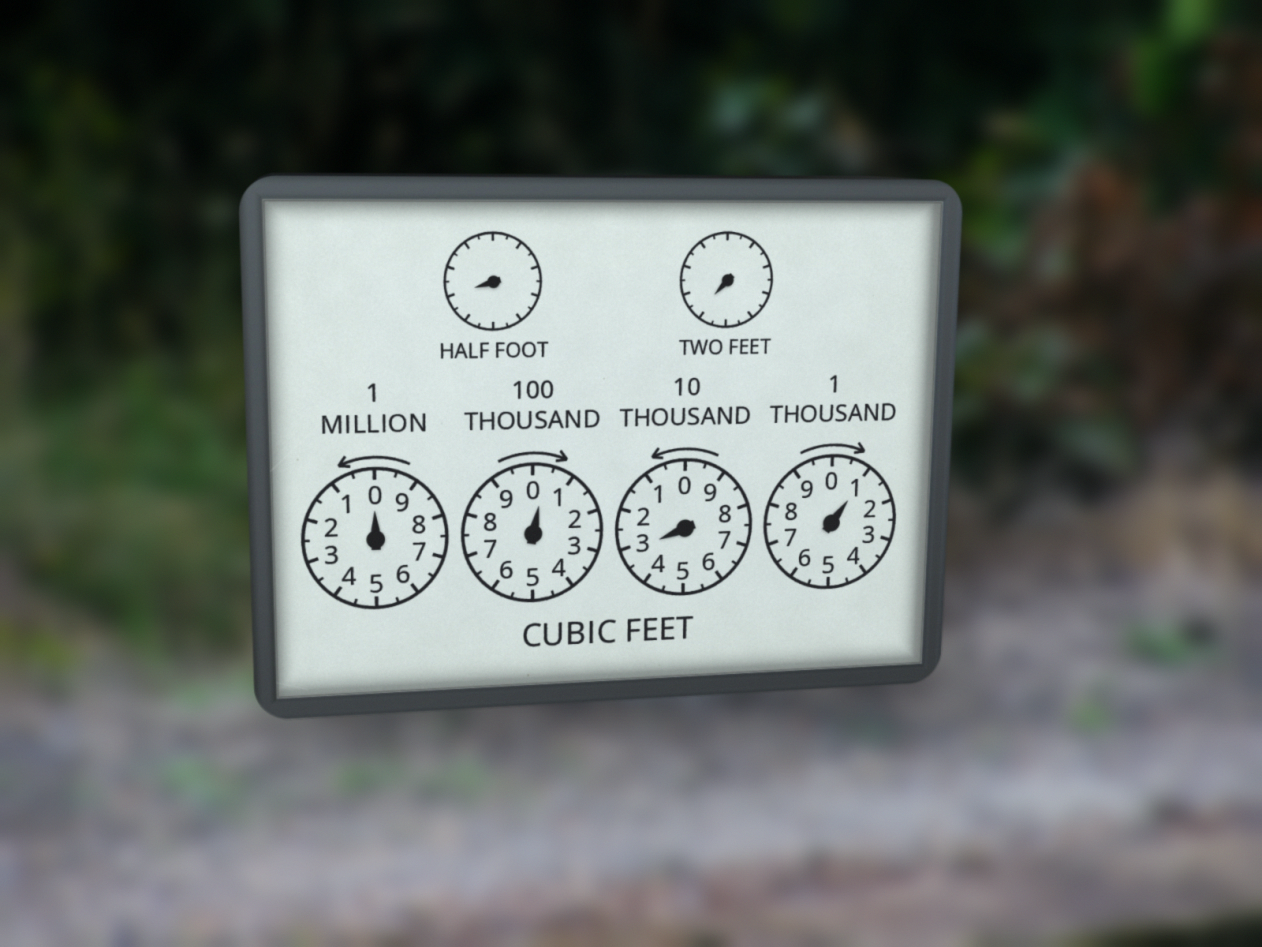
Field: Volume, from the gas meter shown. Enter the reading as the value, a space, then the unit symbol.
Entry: 3100 ft³
